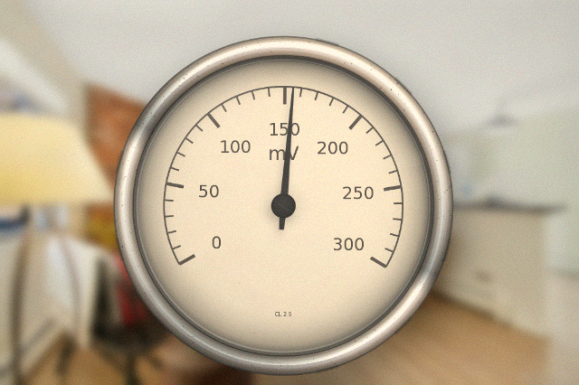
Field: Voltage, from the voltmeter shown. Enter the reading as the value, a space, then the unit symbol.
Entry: 155 mV
